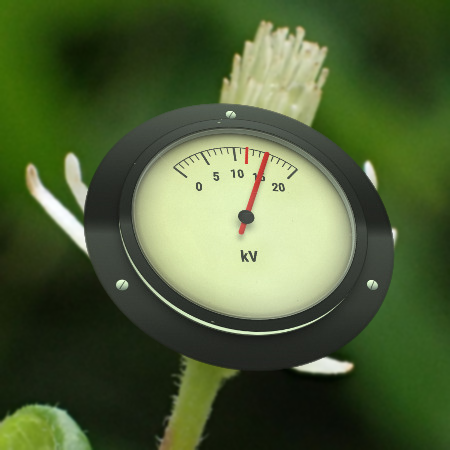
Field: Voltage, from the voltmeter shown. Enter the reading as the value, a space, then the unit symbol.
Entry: 15 kV
